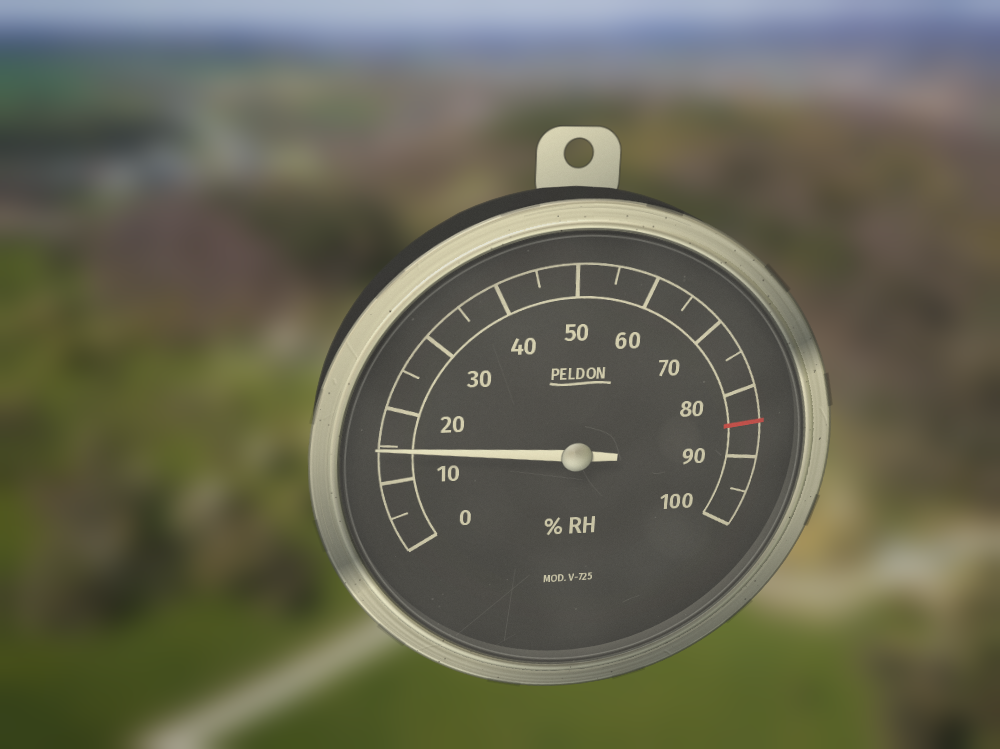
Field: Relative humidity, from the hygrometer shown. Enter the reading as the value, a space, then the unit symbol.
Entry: 15 %
